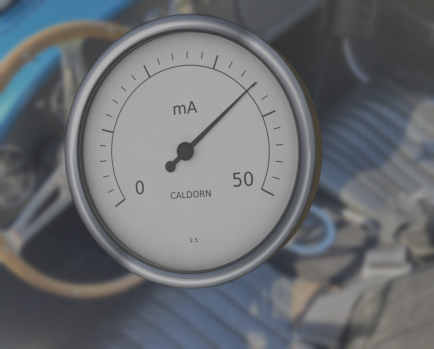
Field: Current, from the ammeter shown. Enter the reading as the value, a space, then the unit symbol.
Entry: 36 mA
